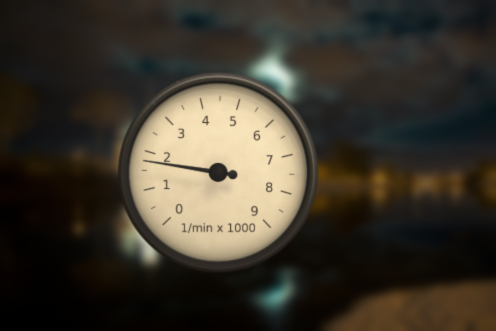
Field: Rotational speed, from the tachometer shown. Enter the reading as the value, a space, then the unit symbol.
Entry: 1750 rpm
